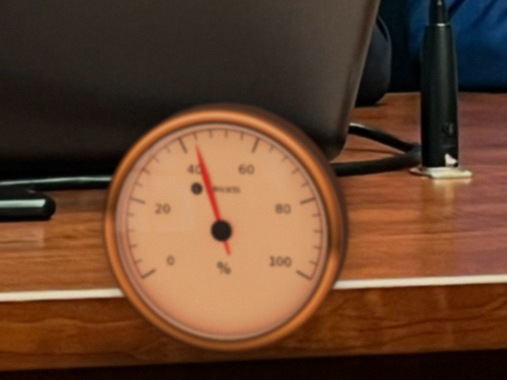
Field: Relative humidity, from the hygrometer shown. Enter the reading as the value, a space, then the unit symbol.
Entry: 44 %
